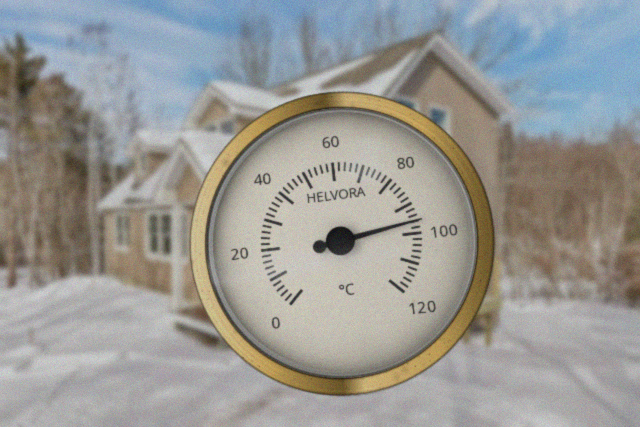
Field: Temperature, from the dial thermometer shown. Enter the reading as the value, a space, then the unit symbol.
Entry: 96 °C
